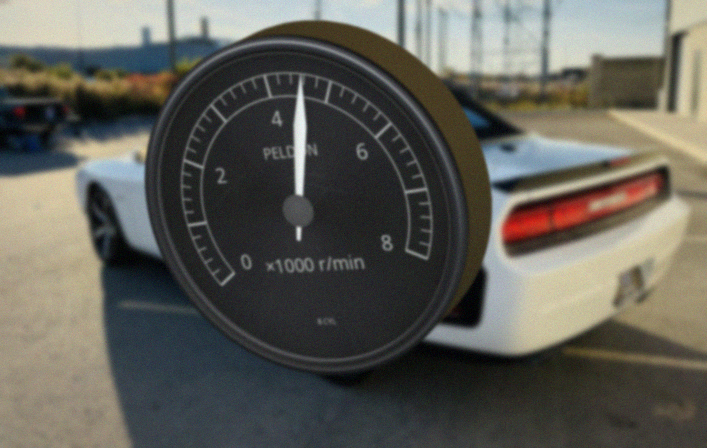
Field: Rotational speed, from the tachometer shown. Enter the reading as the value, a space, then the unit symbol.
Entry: 4600 rpm
